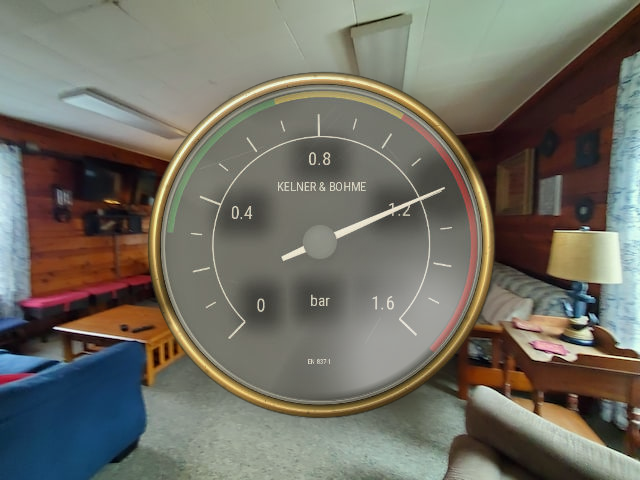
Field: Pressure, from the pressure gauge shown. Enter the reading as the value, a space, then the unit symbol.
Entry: 1.2 bar
